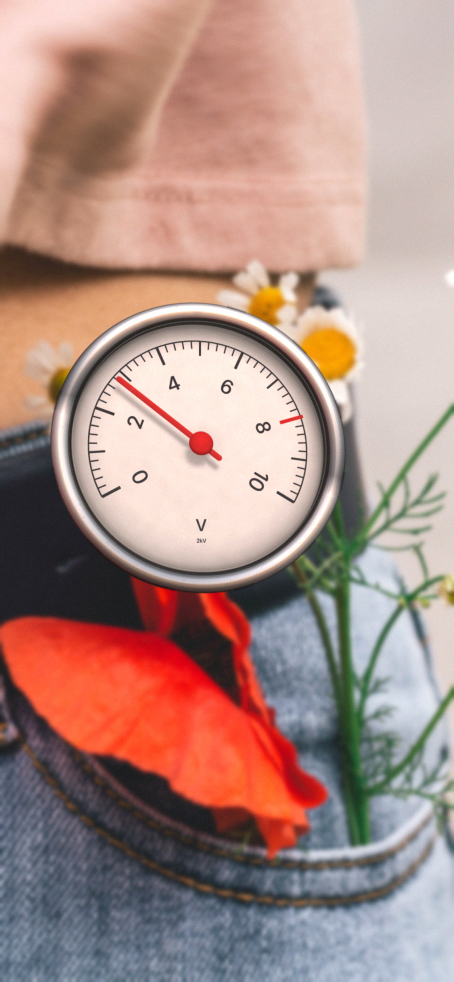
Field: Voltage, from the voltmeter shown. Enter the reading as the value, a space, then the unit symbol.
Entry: 2.8 V
